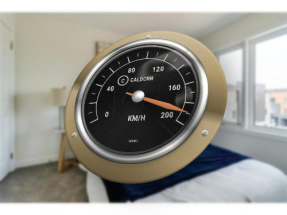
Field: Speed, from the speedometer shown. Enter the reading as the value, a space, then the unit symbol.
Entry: 190 km/h
